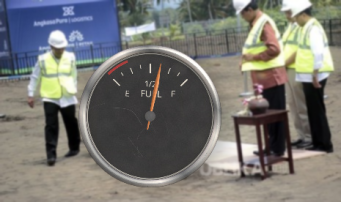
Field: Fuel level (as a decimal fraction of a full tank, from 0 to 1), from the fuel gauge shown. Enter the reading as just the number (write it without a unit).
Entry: 0.625
